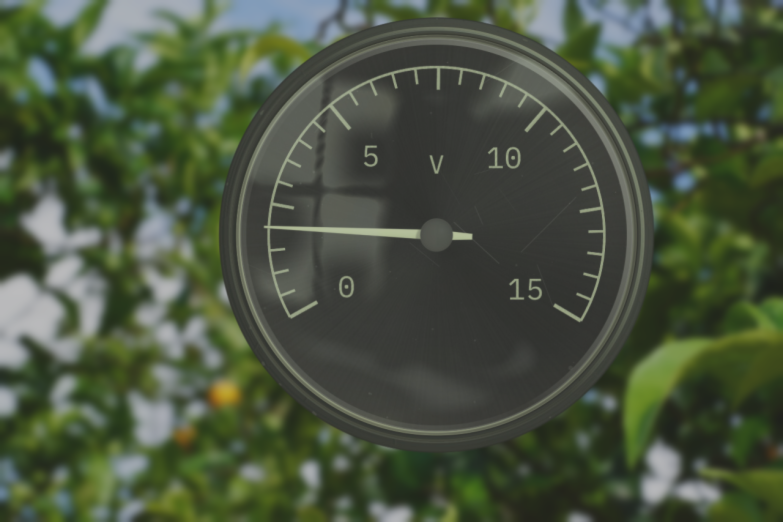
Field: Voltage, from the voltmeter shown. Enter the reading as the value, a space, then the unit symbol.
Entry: 2 V
